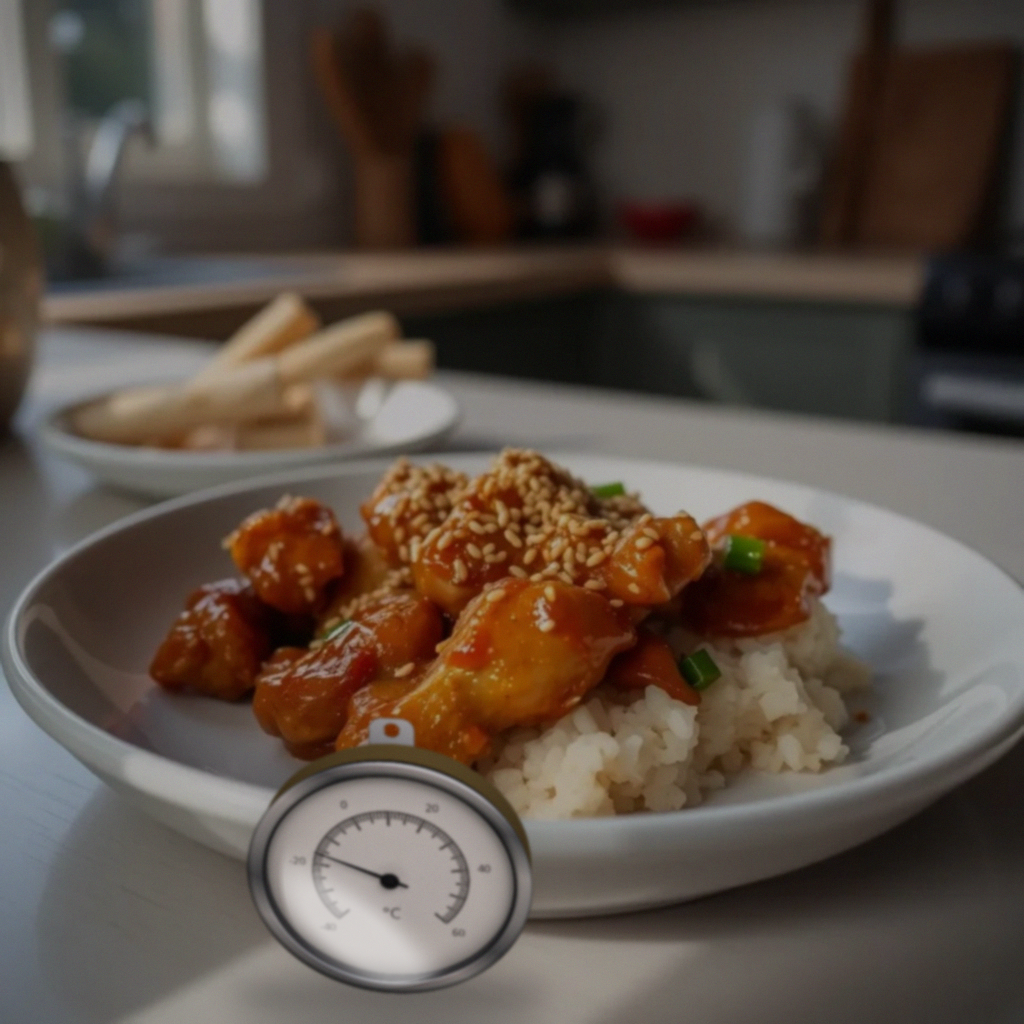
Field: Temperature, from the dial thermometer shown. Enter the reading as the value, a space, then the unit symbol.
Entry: -15 °C
